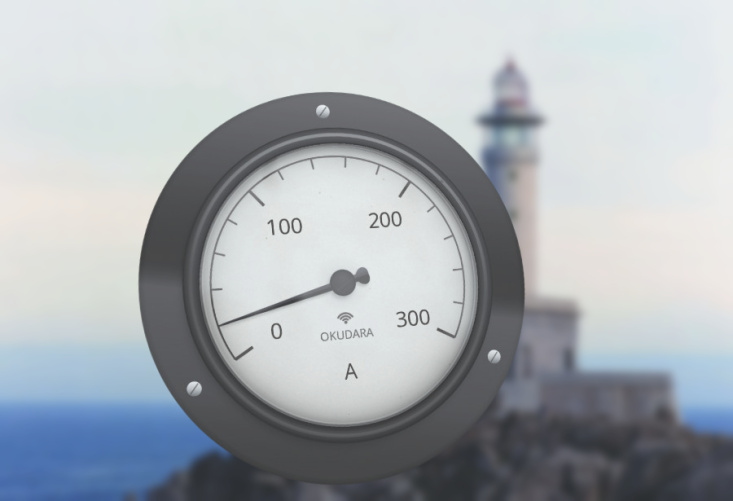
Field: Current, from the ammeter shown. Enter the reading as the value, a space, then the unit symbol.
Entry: 20 A
